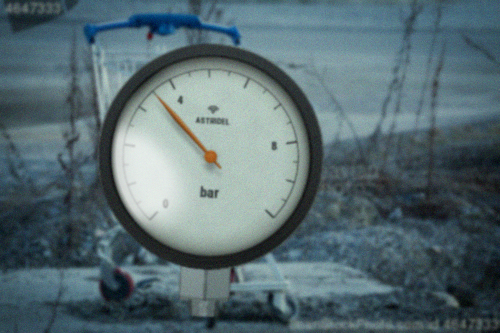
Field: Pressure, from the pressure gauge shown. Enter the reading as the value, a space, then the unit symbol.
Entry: 3.5 bar
